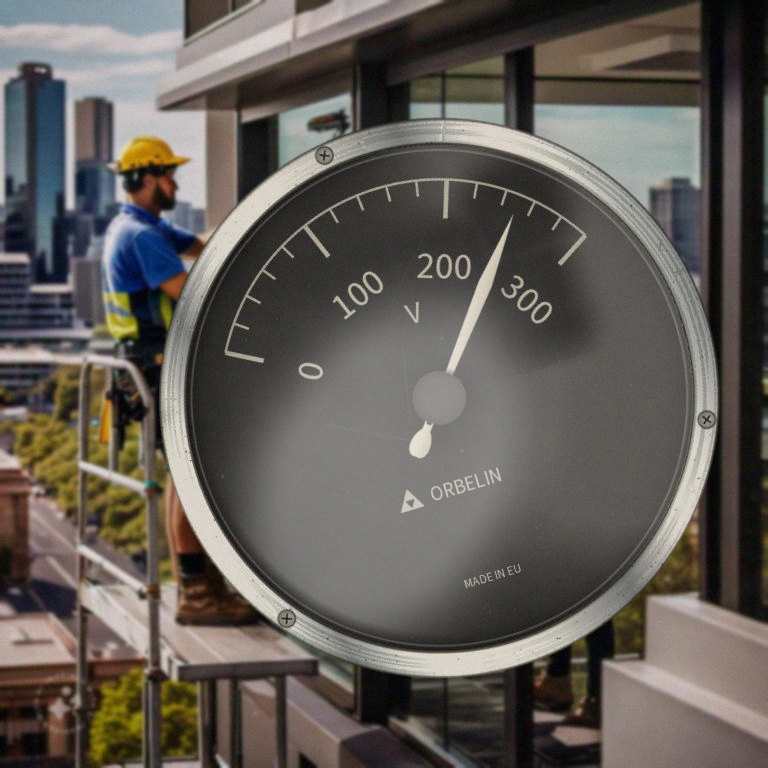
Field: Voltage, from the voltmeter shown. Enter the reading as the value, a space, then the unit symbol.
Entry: 250 V
